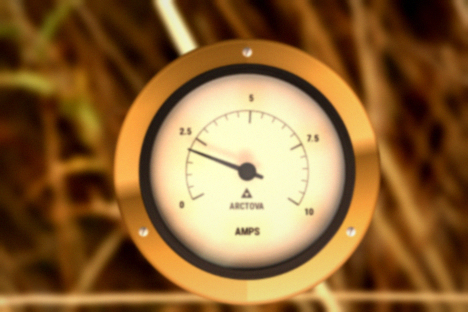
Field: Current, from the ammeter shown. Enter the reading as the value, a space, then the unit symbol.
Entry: 2 A
